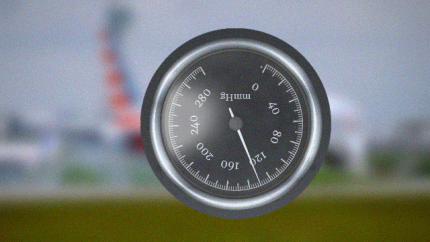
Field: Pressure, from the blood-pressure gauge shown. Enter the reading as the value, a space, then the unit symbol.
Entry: 130 mmHg
